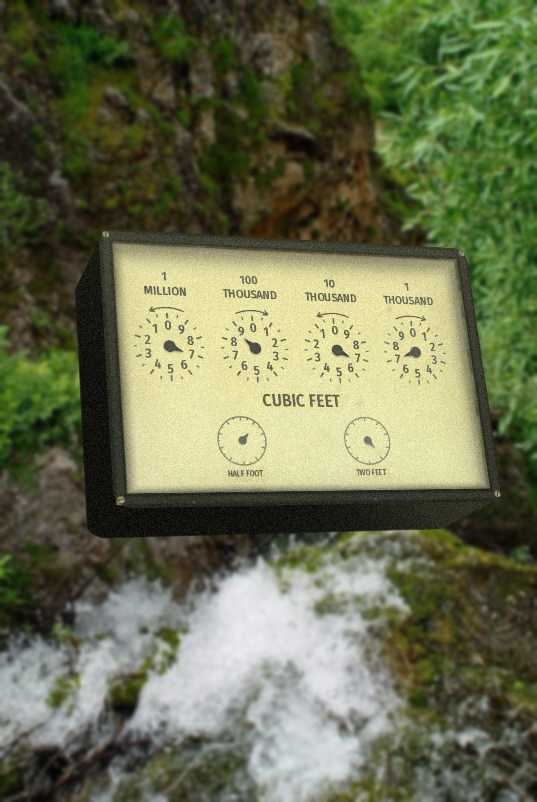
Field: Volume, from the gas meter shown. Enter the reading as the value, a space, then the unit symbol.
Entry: 686700 ft³
